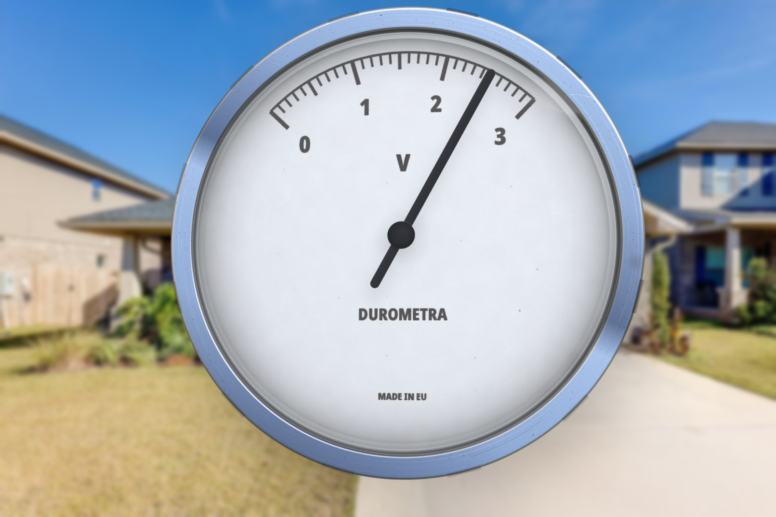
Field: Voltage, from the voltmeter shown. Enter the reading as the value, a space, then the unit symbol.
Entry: 2.5 V
